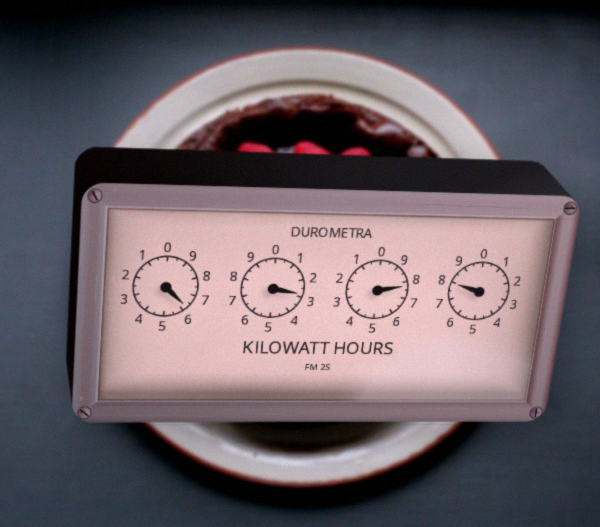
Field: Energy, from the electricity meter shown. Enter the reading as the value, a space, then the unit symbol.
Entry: 6278 kWh
